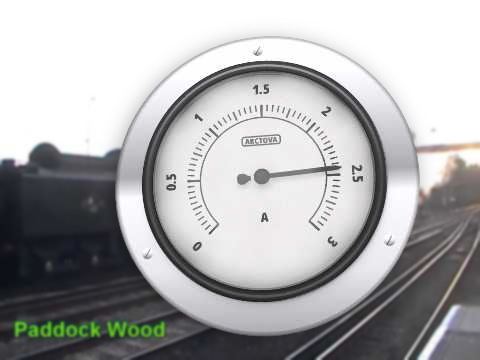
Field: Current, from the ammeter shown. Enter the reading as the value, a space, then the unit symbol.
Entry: 2.45 A
